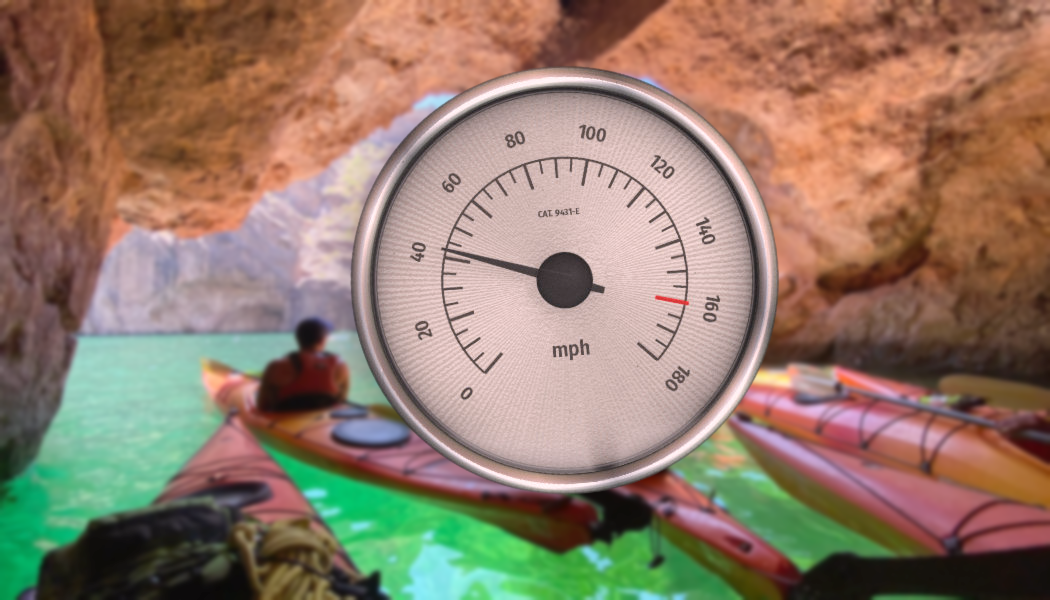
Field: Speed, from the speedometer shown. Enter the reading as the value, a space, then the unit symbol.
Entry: 42.5 mph
